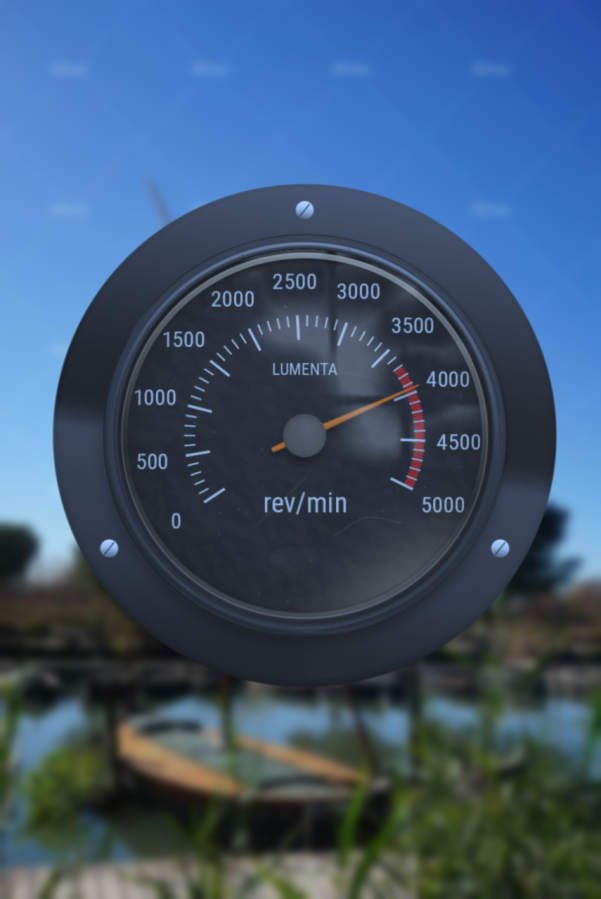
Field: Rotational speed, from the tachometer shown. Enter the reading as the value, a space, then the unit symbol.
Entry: 3950 rpm
